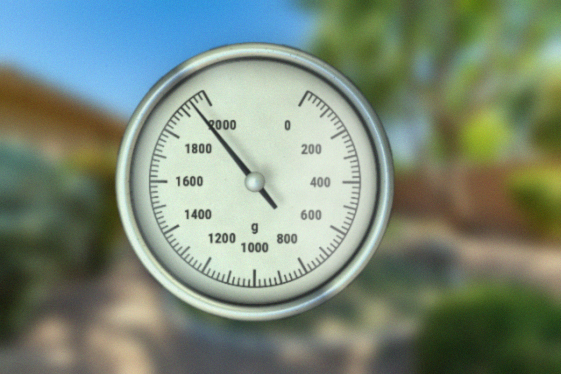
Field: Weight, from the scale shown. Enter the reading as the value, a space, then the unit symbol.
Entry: 1940 g
